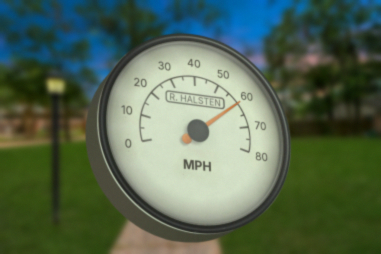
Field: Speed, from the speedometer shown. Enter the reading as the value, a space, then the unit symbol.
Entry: 60 mph
